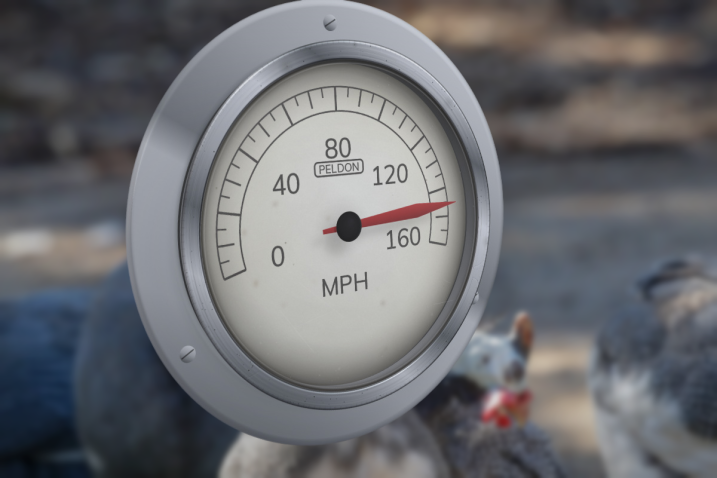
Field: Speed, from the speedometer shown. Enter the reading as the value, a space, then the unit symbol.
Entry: 145 mph
